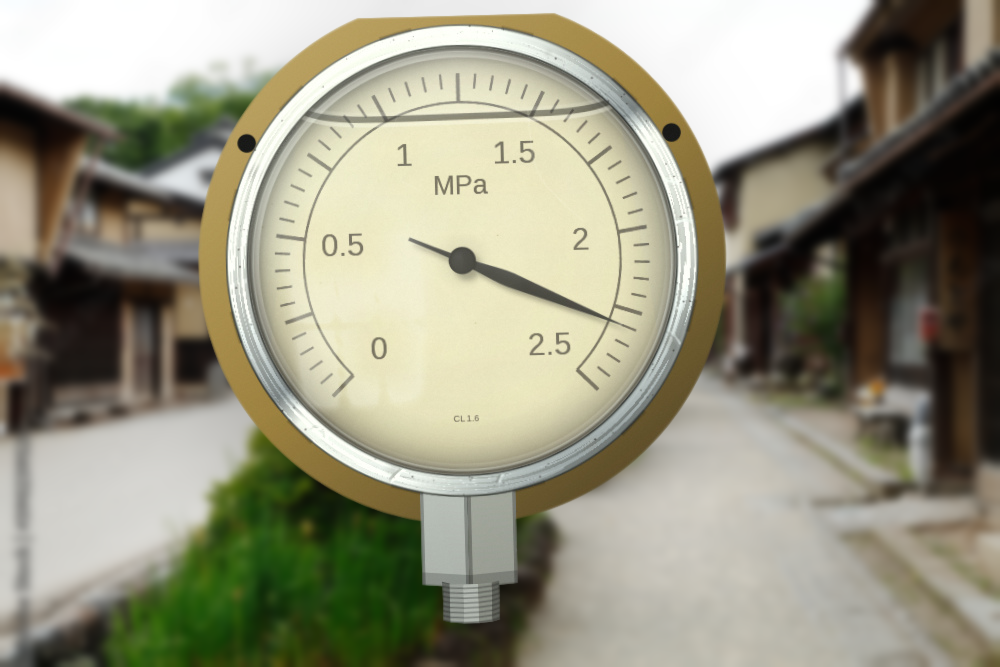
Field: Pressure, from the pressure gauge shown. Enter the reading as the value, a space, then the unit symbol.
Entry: 2.3 MPa
